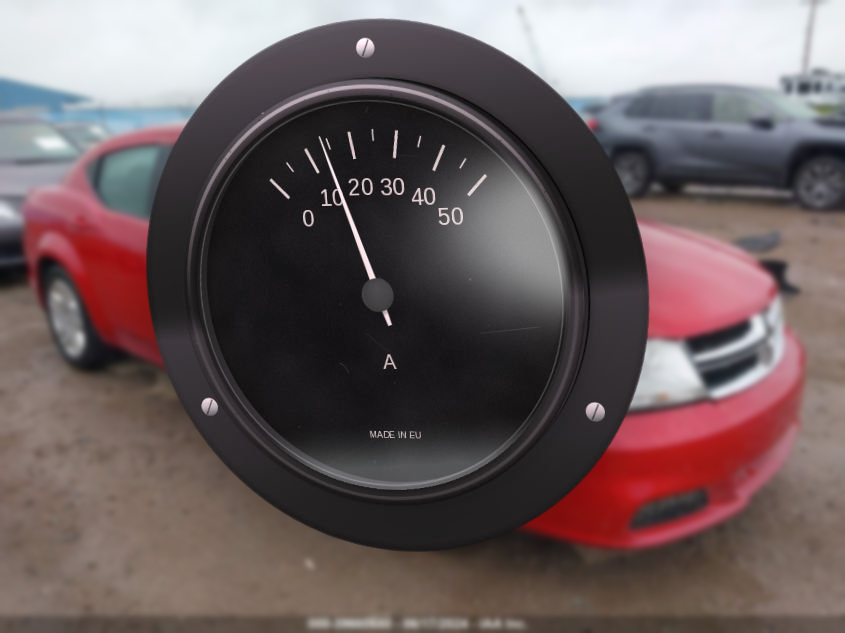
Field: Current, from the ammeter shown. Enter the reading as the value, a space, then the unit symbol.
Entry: 15 A
